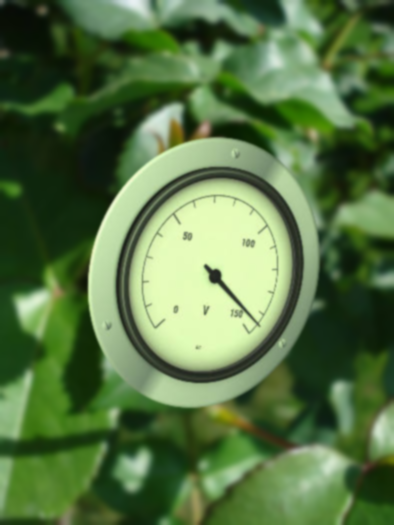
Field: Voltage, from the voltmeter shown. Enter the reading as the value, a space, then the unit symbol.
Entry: 145 V
